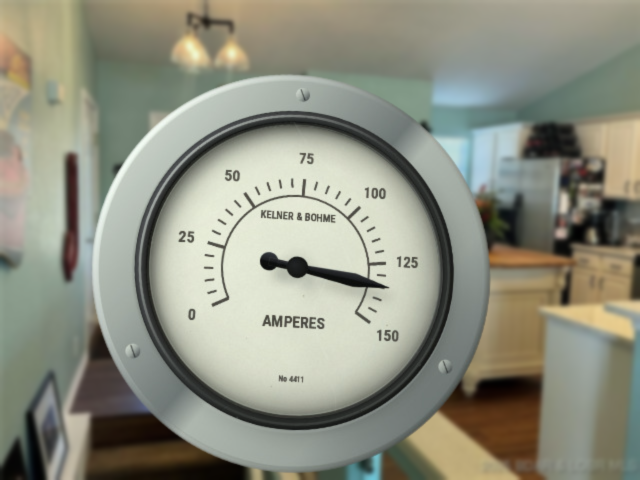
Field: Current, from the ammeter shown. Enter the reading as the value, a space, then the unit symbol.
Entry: 135 A
